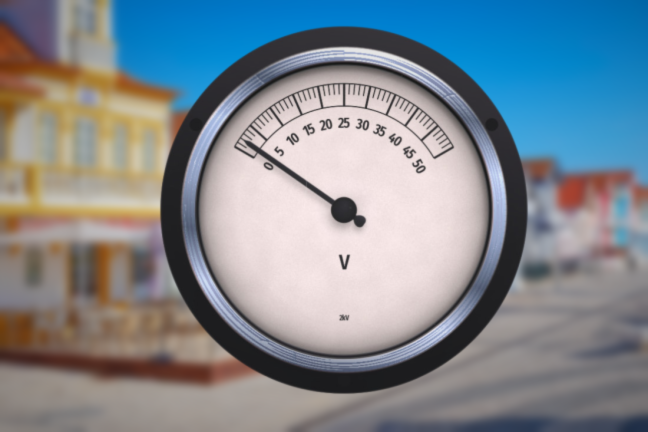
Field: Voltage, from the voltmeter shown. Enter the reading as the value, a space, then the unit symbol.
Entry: 2 V
